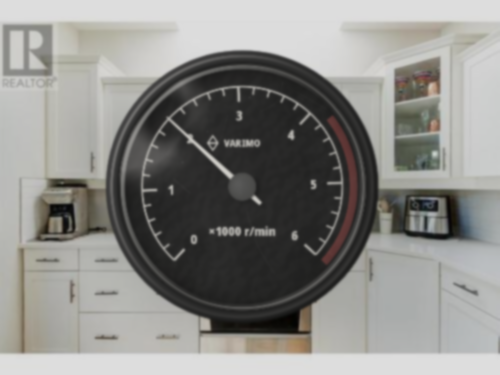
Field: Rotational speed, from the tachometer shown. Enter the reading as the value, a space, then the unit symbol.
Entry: 2000 rpm
